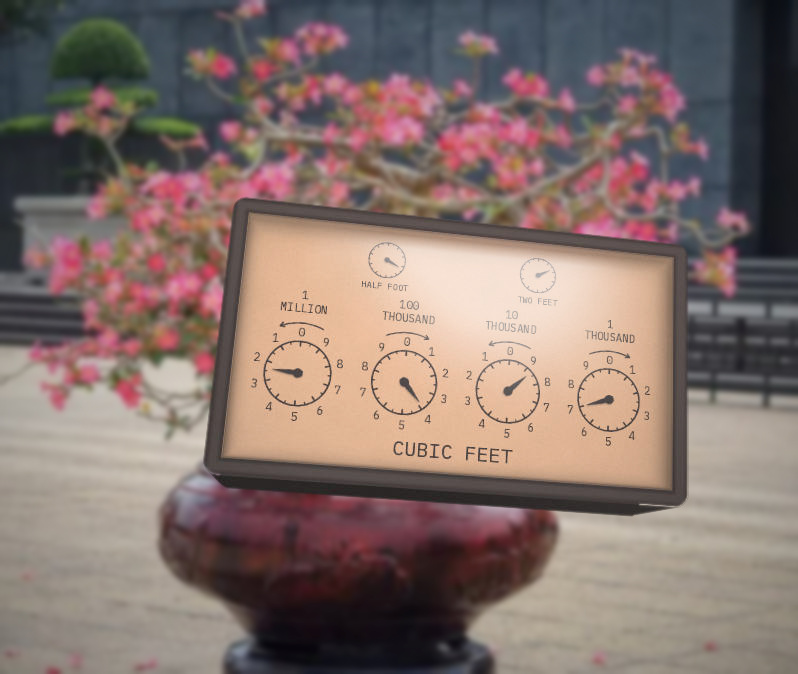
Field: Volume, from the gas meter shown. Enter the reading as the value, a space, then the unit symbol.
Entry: 238700 ft³
